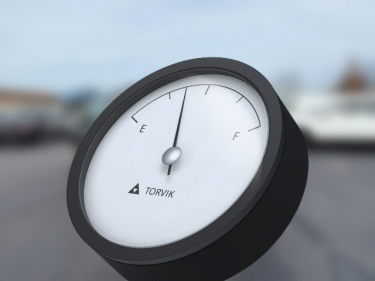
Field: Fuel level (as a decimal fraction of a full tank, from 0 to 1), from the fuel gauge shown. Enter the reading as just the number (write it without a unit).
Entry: 0.375
